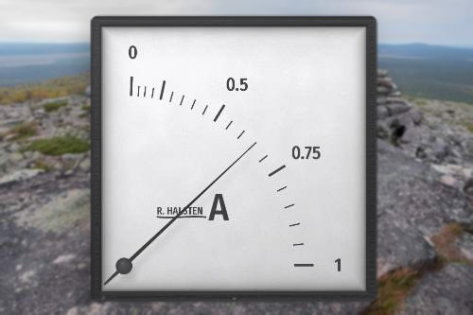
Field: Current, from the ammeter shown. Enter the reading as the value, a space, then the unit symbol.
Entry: 0.65 A
